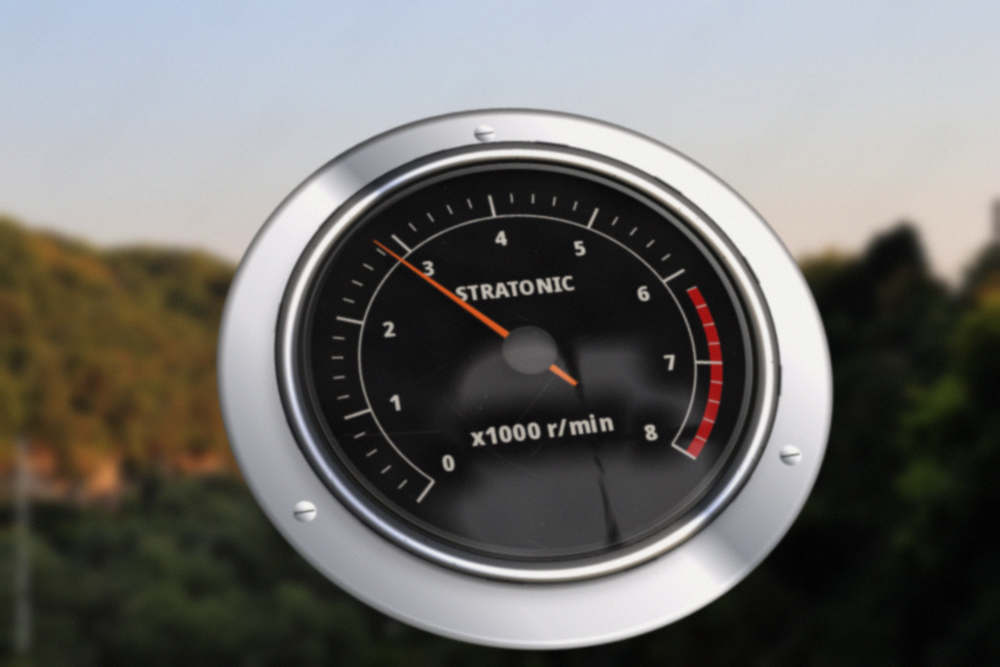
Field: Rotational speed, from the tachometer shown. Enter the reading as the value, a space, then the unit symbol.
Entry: 2800 rpm
